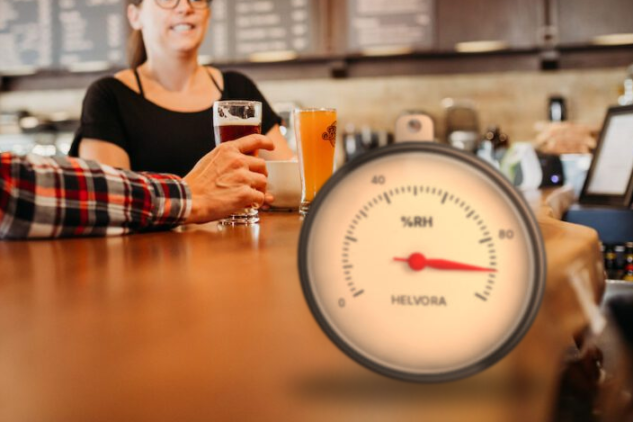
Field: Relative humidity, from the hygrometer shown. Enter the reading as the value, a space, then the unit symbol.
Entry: 90 %
